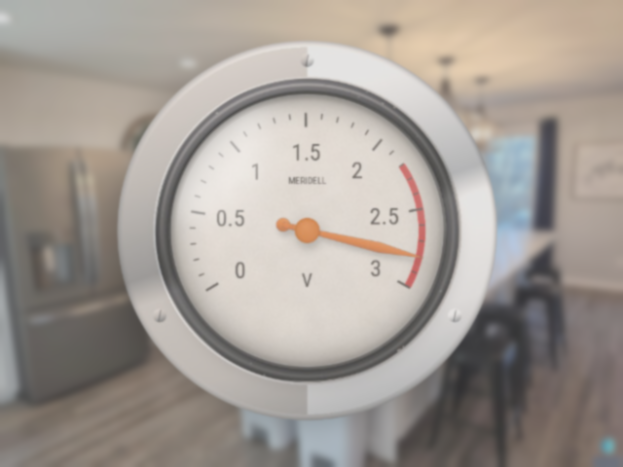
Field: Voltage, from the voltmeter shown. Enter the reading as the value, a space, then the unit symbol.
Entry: 2.8 V
